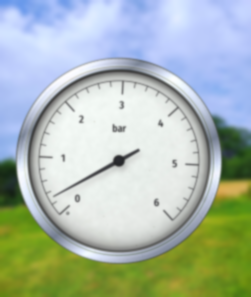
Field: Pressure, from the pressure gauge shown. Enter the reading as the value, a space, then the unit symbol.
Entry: 0.3 bar
